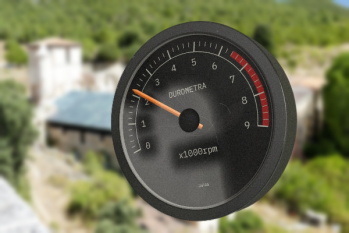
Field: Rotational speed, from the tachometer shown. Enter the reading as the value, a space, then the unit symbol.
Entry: 2200 rpm
